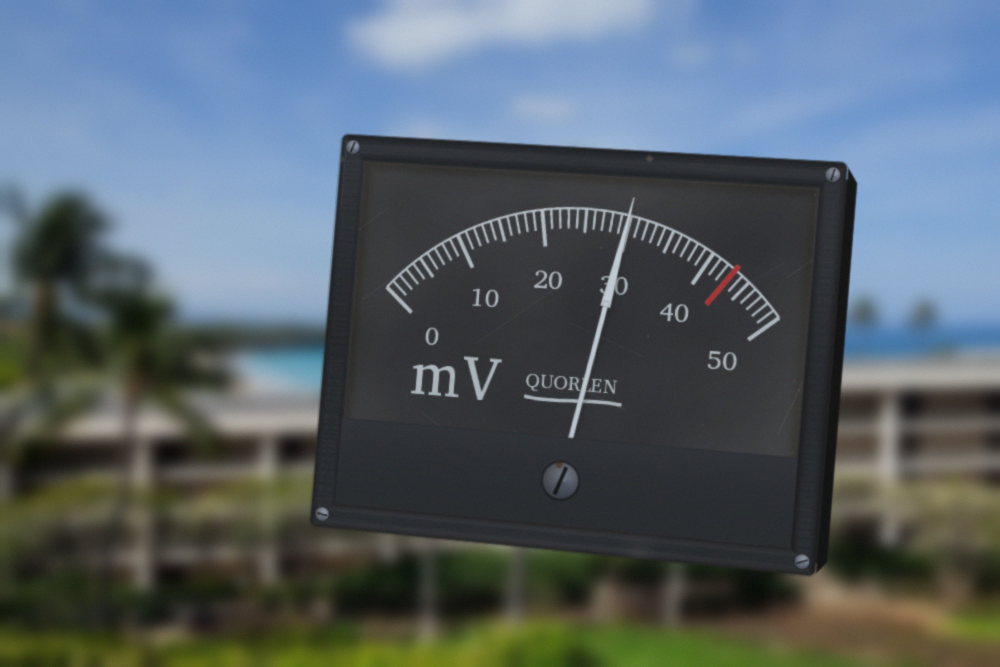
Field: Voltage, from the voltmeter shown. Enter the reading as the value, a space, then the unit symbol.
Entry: 30 mV
